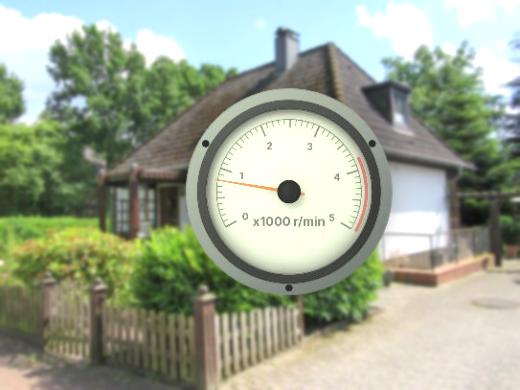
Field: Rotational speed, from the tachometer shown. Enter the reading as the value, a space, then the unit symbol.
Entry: 800 rpm
